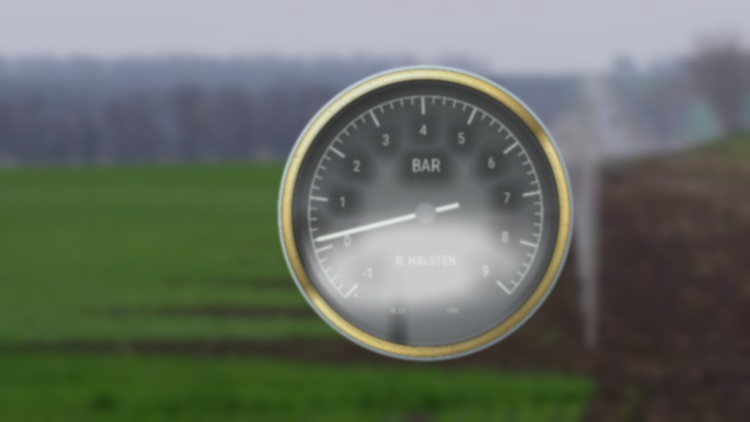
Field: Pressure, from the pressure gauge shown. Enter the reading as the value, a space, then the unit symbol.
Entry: 0.2 bar
